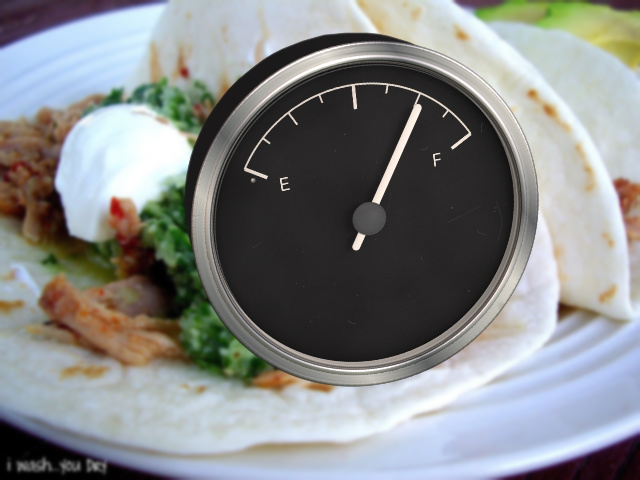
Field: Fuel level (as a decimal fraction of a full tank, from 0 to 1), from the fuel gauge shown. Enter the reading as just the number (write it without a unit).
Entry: 0.75
